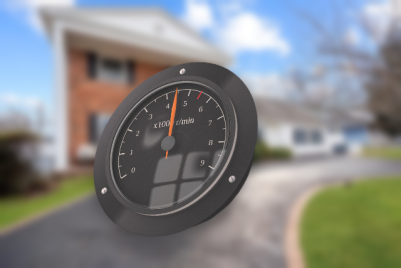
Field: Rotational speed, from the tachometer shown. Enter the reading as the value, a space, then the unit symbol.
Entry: 4500 rpm
